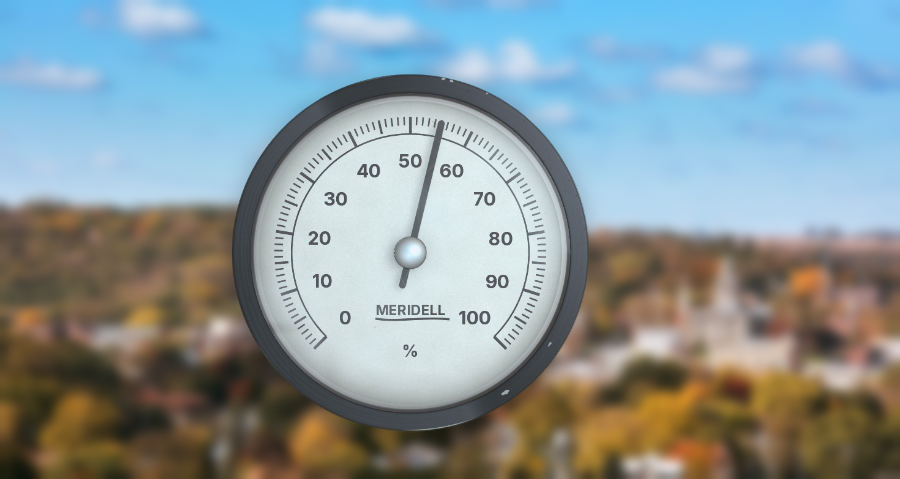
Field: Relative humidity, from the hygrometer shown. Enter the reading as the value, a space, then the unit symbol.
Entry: 55 %
